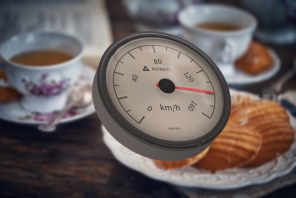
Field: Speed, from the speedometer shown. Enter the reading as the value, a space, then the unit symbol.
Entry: 140 km/h
